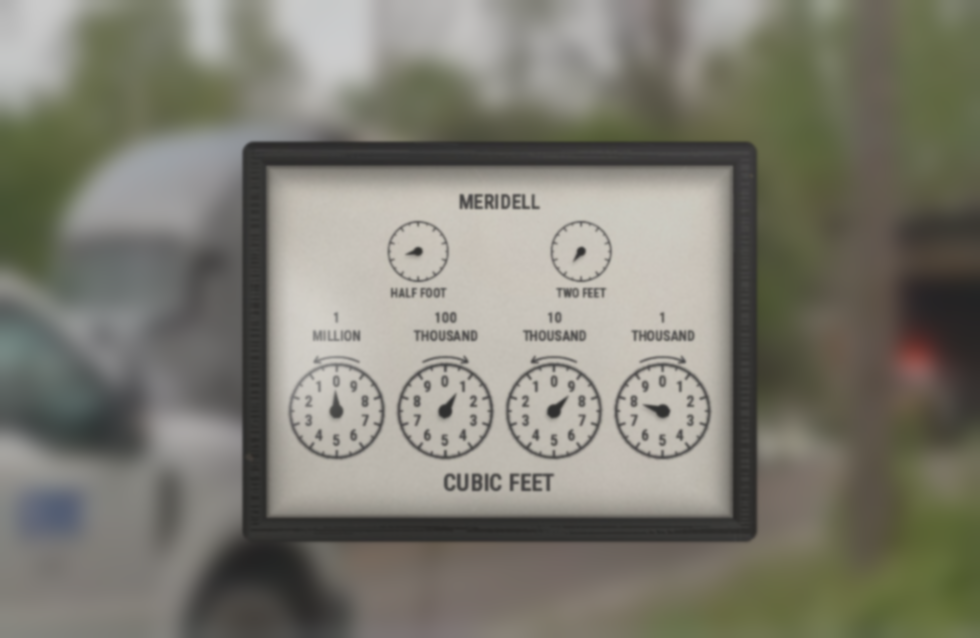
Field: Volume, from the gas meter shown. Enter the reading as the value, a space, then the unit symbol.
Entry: 8800 ft³
